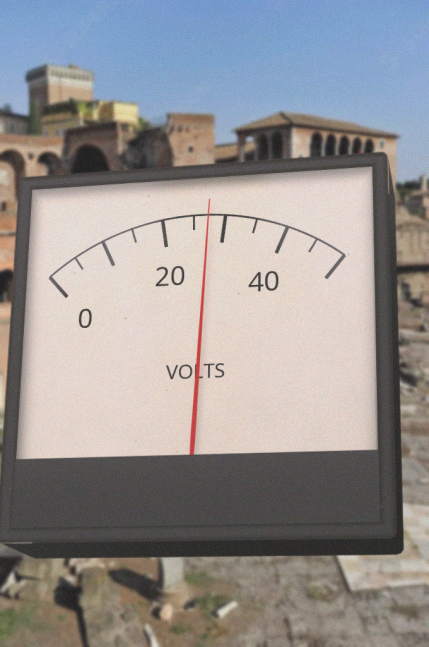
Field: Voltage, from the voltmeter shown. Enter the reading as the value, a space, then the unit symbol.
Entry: 27.5 V
